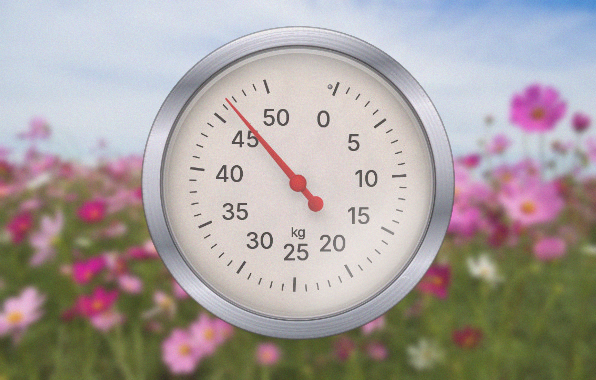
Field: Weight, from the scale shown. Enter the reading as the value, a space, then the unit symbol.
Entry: 46.5 kg
